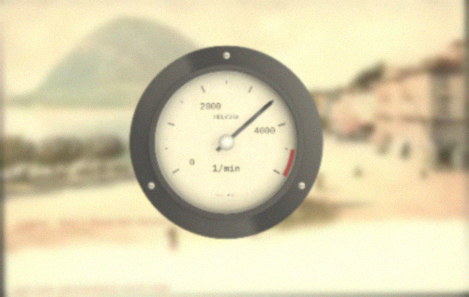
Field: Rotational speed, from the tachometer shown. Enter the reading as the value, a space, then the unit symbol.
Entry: 3500 rpm
